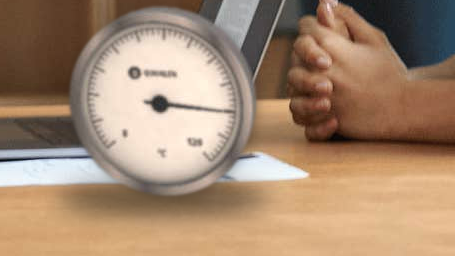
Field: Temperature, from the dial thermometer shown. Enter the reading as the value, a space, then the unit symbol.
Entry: 100 °C
